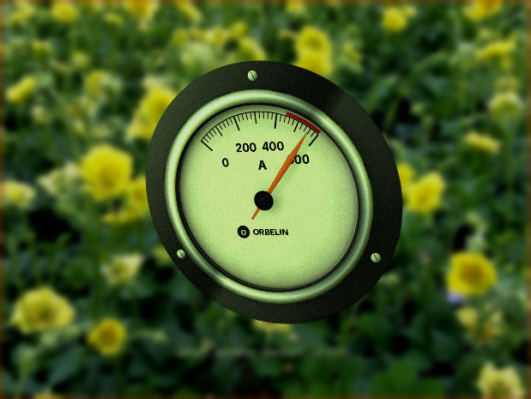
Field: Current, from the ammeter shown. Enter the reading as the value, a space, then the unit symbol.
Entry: 560 A
